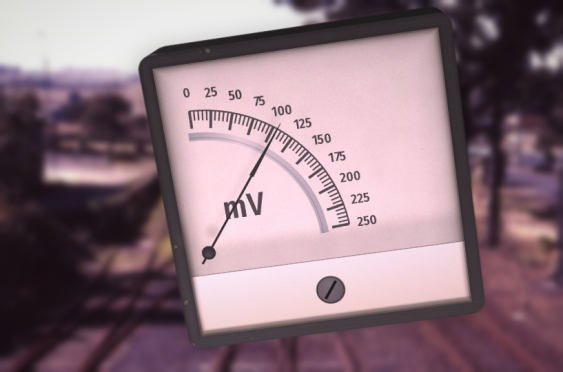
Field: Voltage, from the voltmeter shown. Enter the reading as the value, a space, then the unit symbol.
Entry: 105 mV
